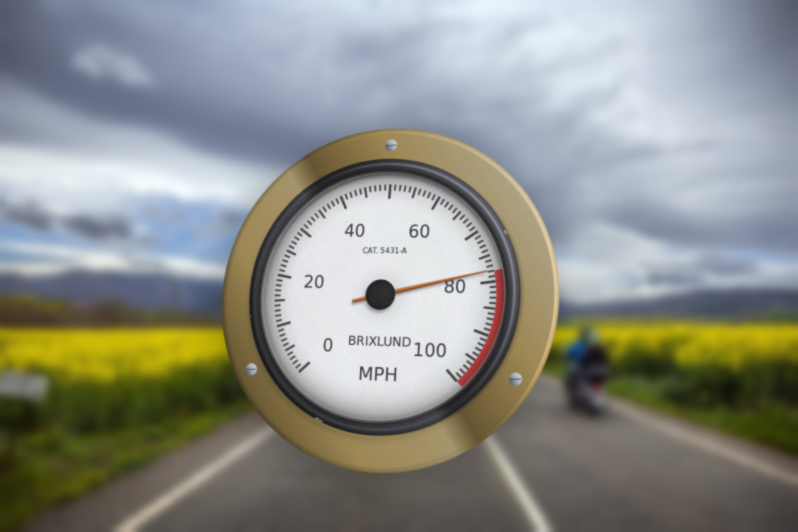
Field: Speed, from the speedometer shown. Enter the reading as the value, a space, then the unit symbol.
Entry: 78 mph
